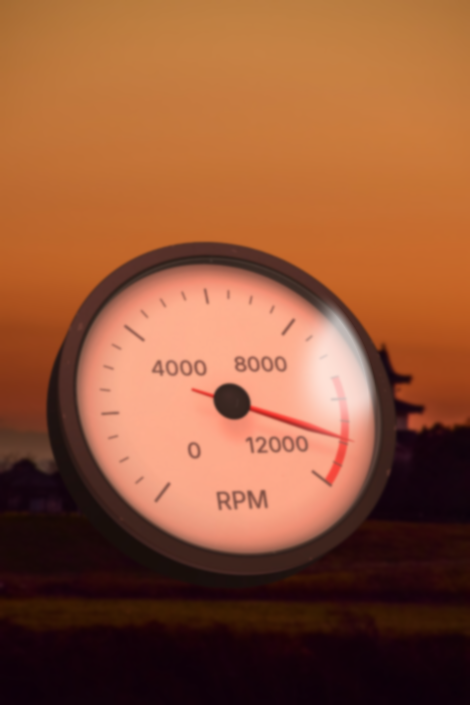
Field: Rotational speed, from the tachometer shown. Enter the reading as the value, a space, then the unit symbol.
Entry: 11000 rpm
